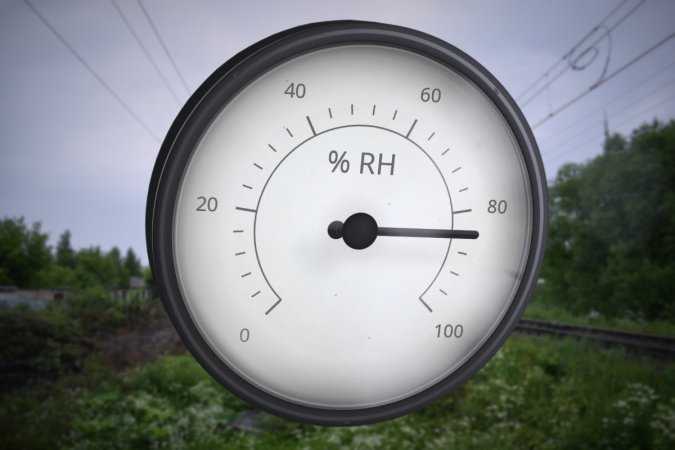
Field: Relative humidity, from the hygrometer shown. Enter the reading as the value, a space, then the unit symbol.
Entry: 84 %
